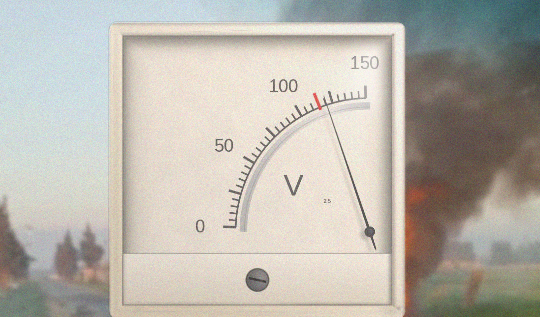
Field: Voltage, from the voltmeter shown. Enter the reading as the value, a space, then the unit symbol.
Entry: 120 V
